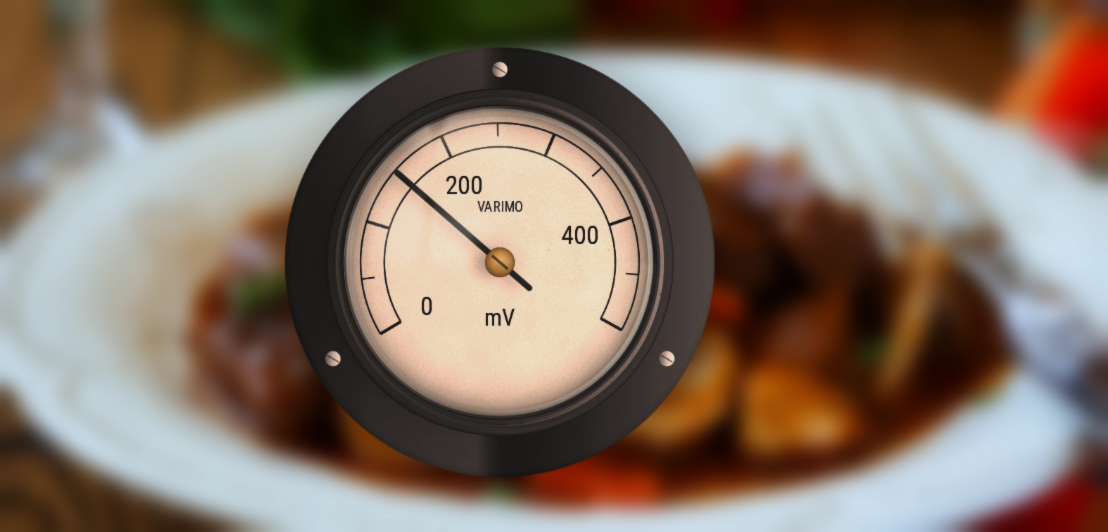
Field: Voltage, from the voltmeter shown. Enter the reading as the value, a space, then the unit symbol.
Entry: 150 mV
